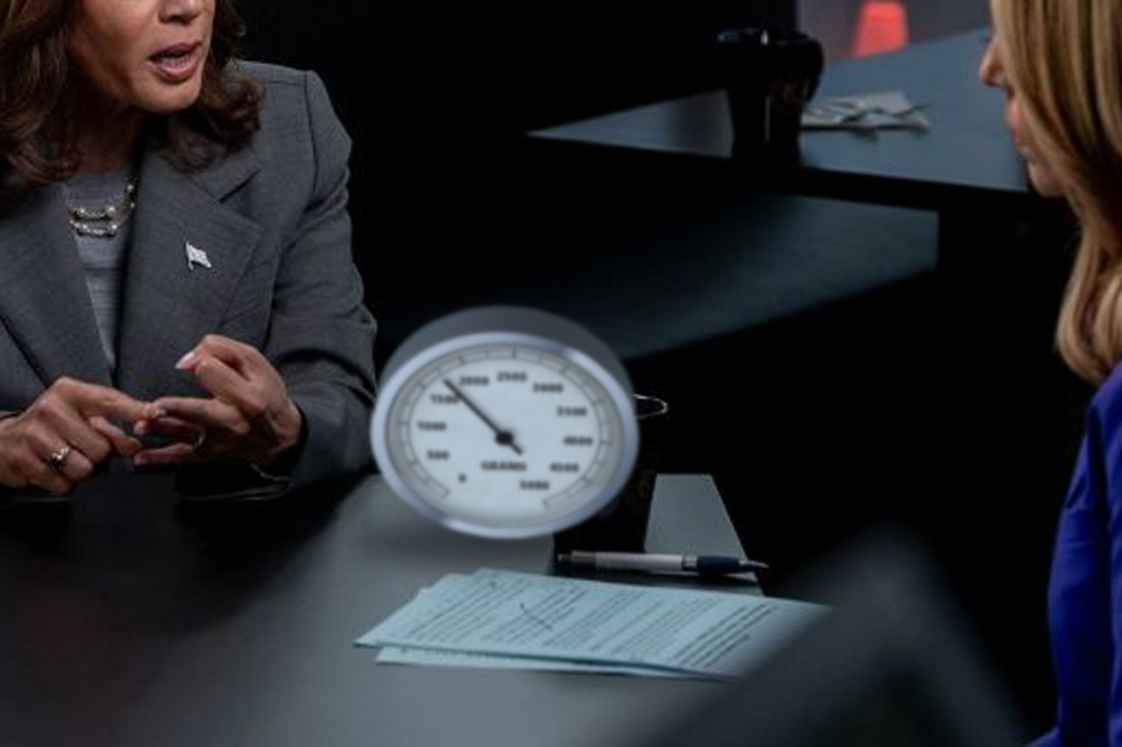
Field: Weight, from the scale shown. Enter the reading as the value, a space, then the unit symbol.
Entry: 1750 g
